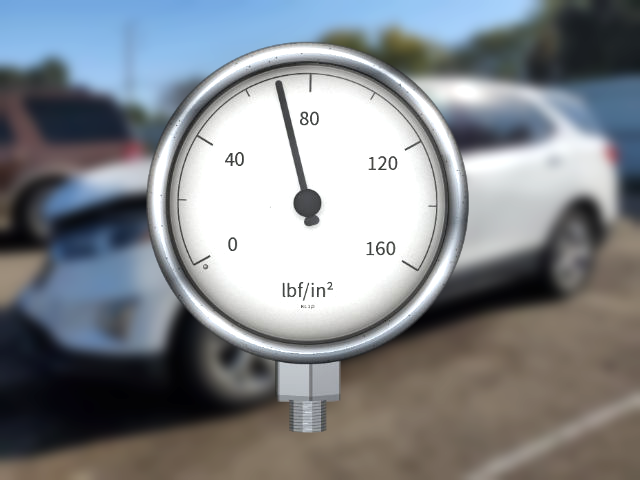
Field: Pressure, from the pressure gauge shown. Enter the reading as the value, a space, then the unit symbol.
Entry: 70 psi
